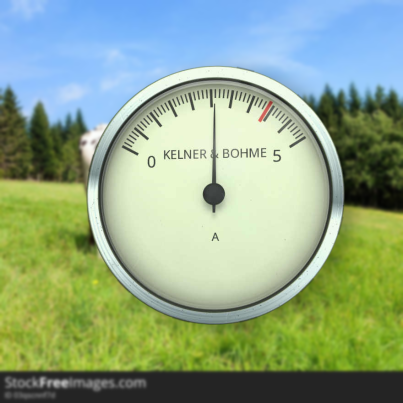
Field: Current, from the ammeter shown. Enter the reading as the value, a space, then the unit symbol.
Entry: 2.6 A
